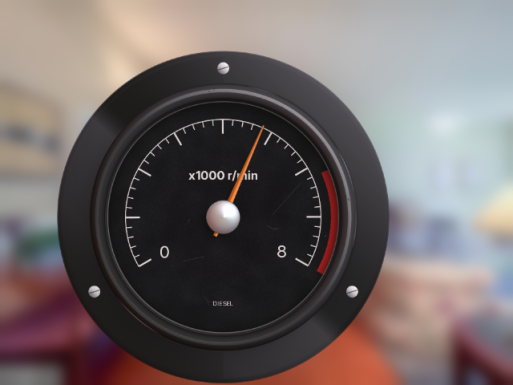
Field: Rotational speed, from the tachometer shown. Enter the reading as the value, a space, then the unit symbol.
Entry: 4800 rpm
